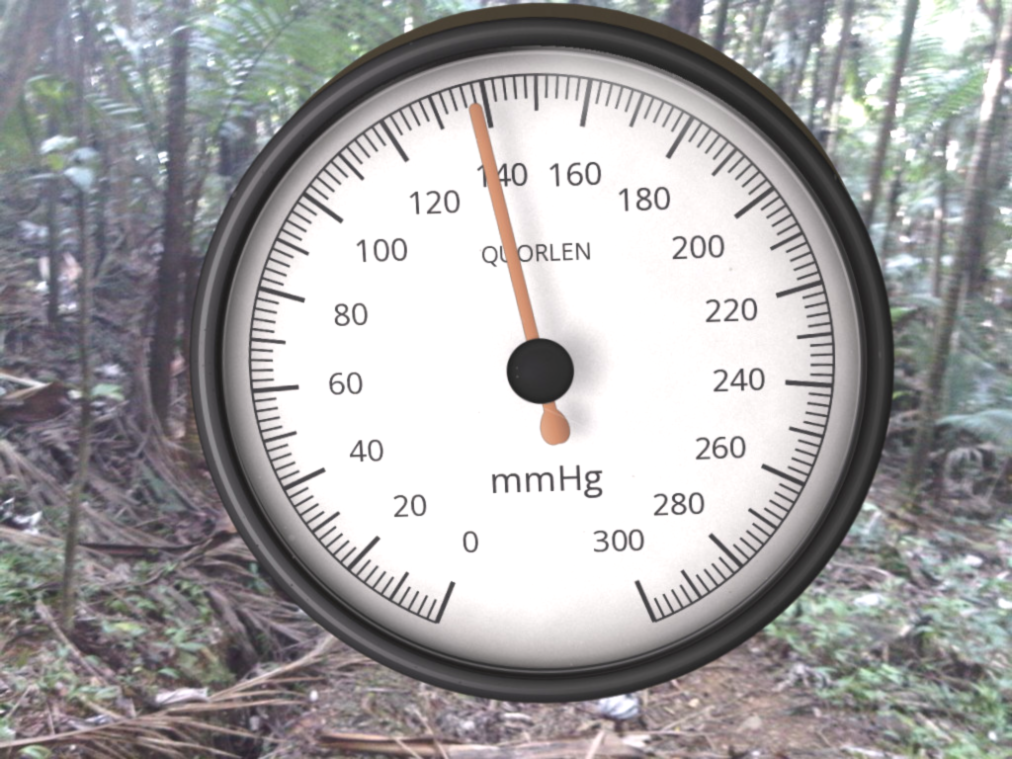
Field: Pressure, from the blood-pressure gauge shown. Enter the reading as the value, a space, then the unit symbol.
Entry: 138 mmHg
